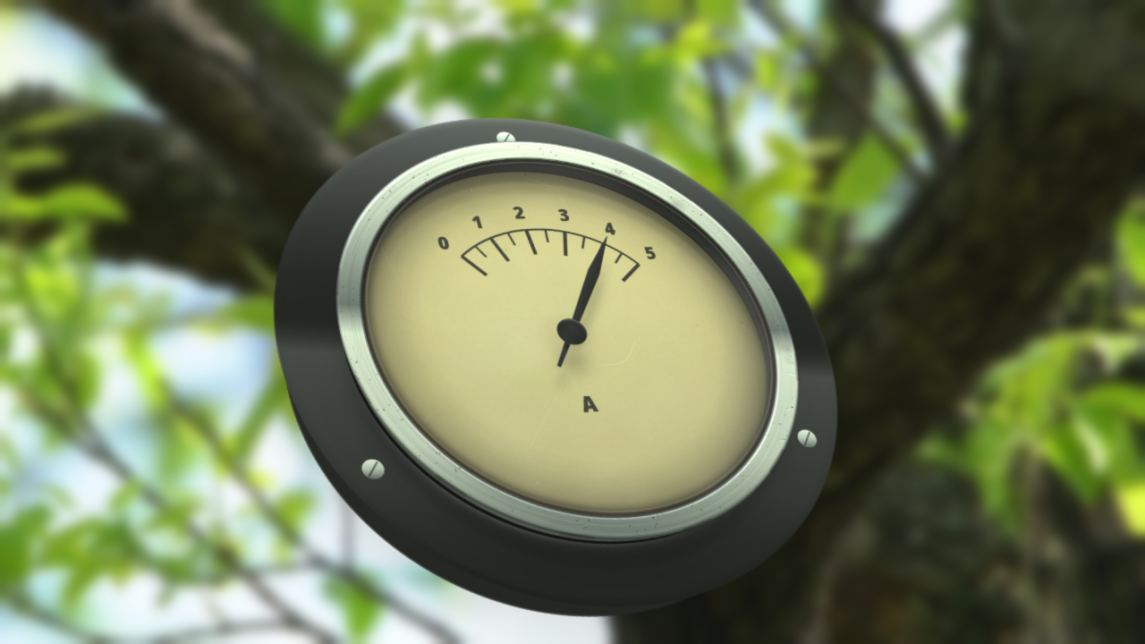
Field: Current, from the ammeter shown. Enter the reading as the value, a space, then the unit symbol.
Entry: 4 A
